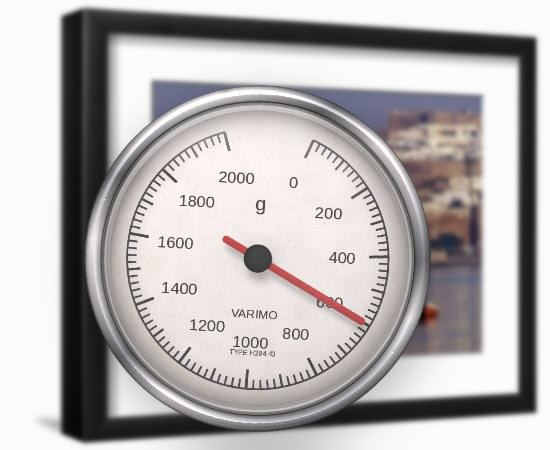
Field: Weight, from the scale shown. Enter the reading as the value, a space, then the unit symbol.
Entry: 600 g
